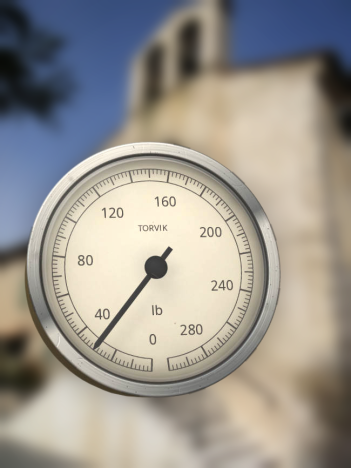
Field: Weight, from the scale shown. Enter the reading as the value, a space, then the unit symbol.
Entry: 30 lb
